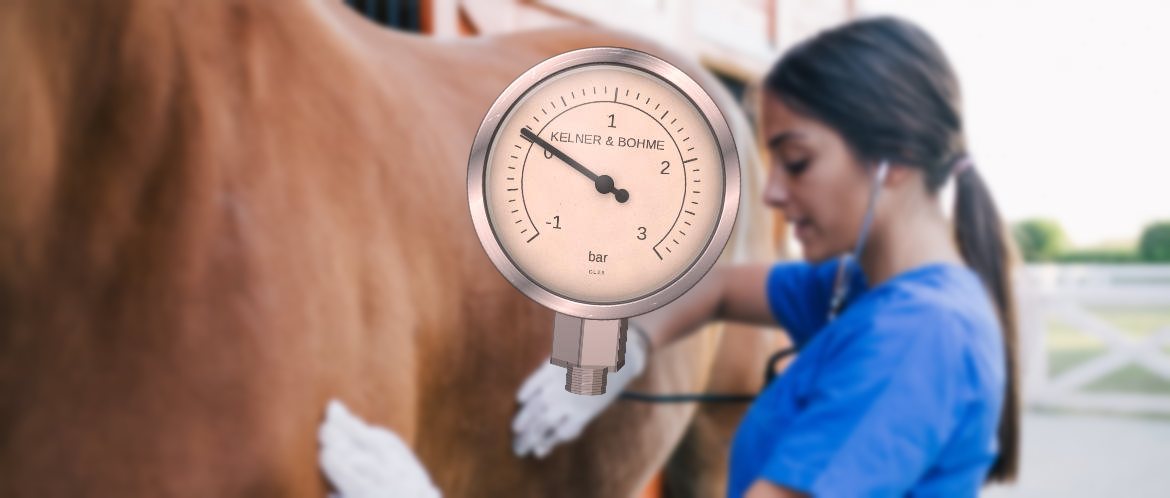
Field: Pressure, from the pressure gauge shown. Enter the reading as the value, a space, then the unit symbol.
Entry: 0.05 bar
